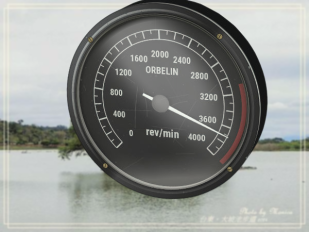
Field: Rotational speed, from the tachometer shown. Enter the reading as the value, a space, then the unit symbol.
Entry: 3700 rpm
